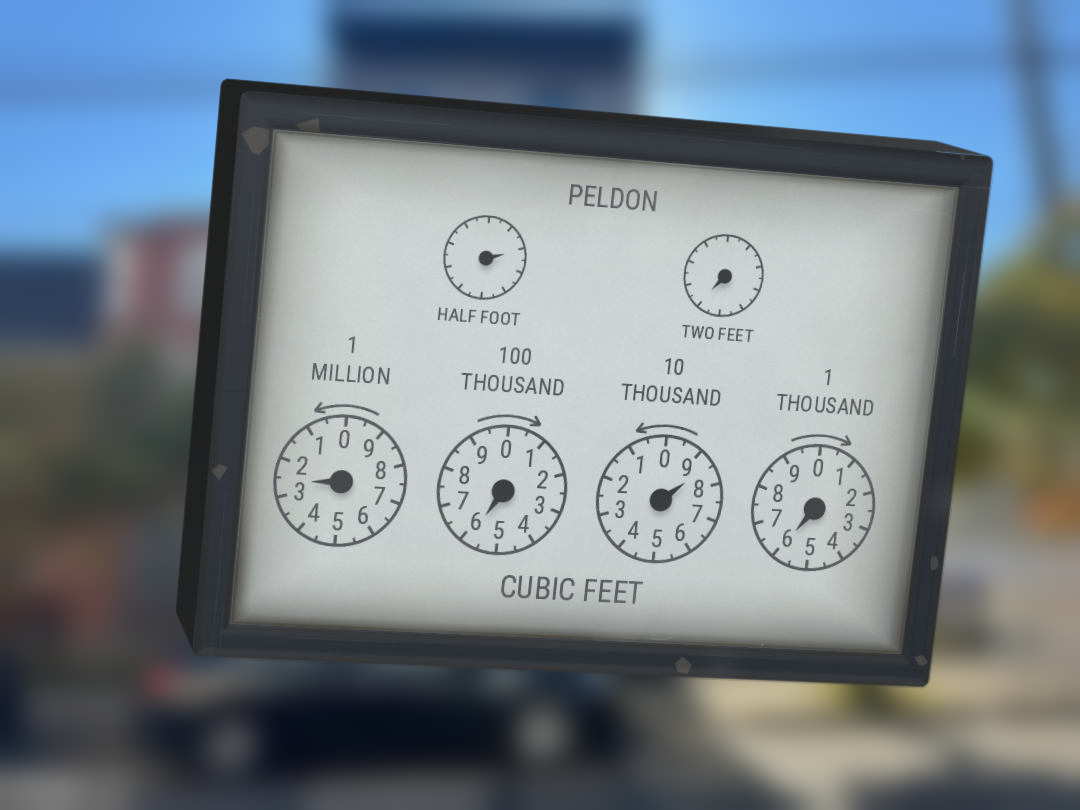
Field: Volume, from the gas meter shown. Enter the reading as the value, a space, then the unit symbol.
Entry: 258600 ft³
